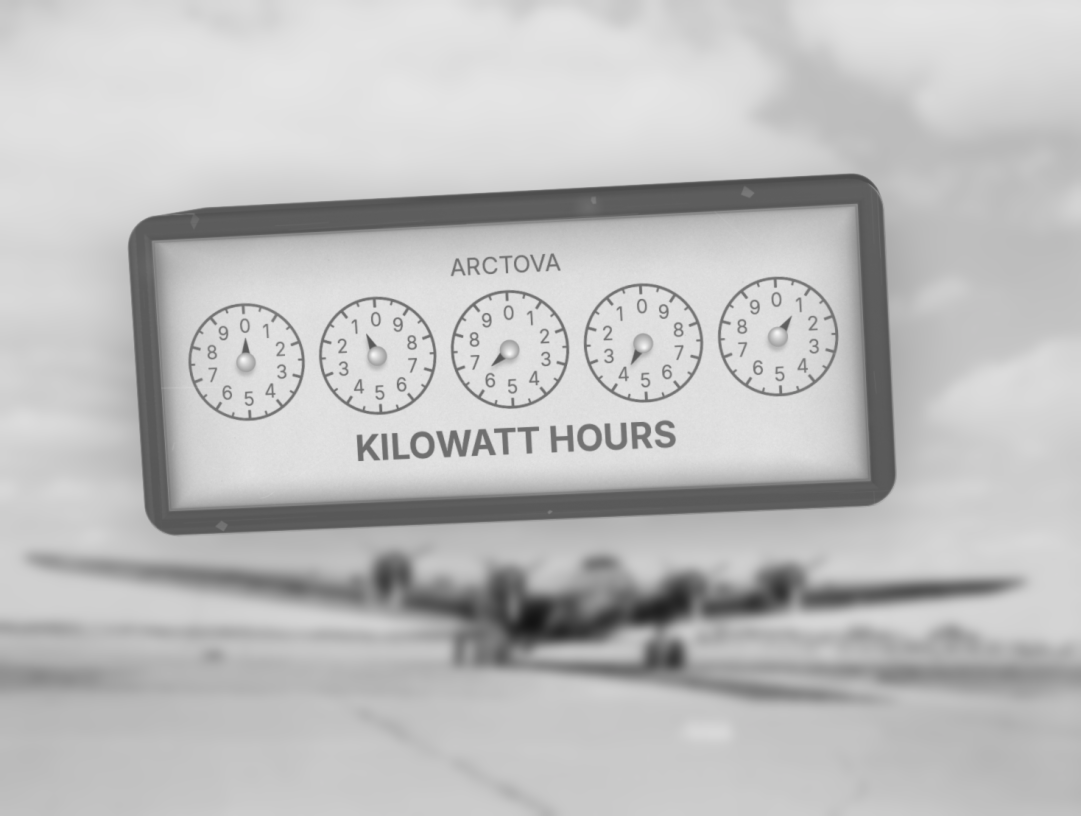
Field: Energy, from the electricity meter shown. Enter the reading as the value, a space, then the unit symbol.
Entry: 641 kWh
